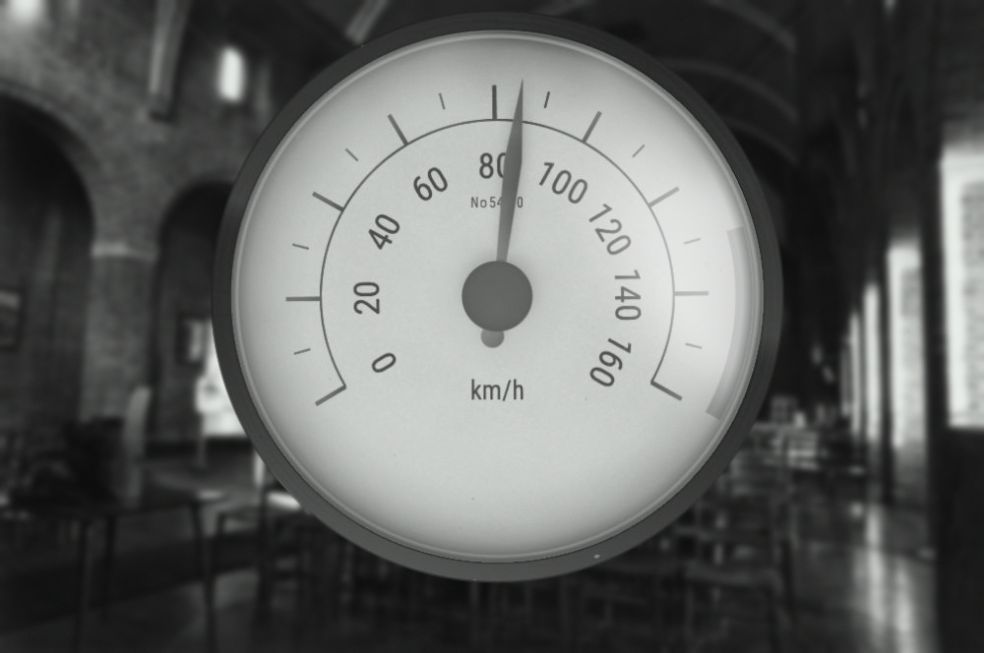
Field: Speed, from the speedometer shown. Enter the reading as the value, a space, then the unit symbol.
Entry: 85 km/h
